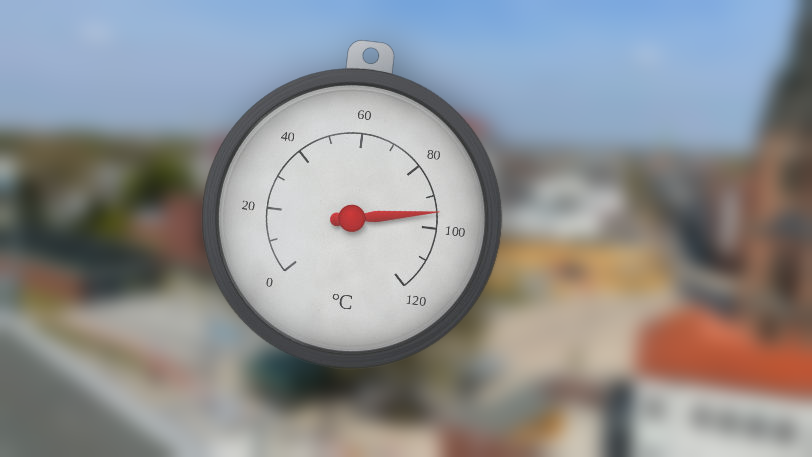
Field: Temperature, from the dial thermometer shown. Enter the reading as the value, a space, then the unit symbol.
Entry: 95 °C
